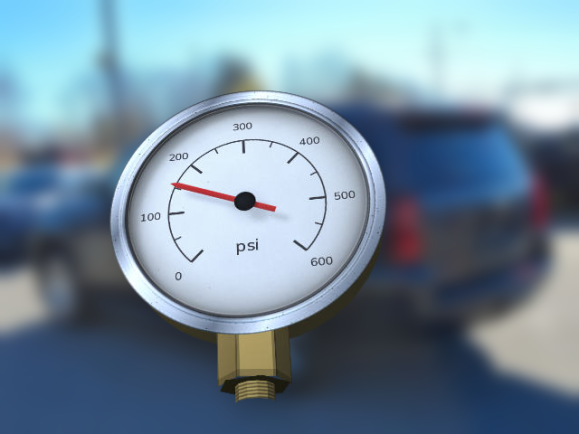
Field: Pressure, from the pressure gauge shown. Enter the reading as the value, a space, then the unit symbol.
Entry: 150 psi
